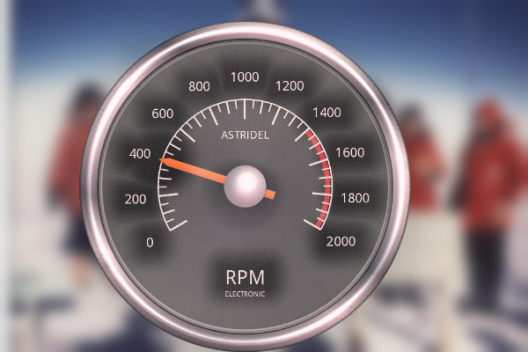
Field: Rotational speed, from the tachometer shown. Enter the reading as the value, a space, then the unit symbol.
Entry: 400 rpm
